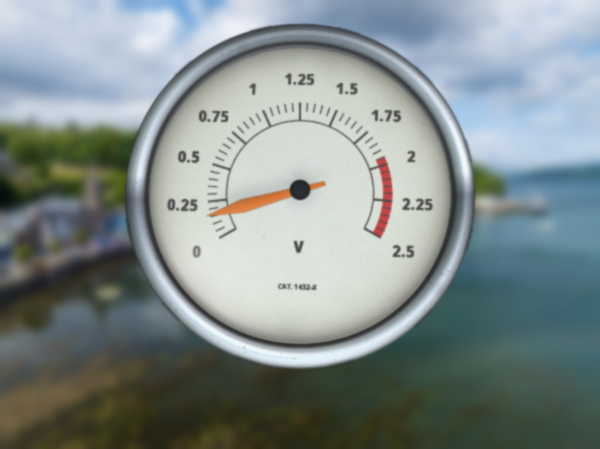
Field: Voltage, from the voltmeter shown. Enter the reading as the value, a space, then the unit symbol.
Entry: 0.15 V
